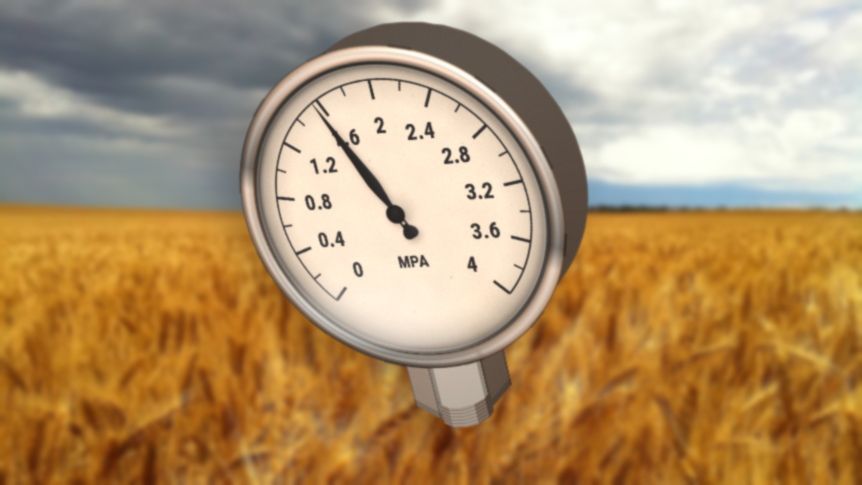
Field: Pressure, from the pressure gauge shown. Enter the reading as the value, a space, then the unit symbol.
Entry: 1.6 MPa
